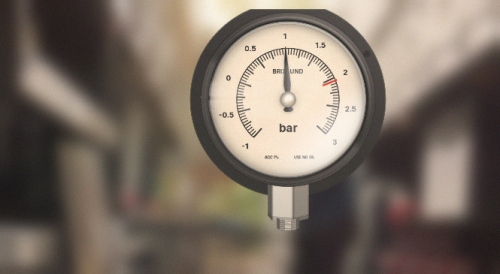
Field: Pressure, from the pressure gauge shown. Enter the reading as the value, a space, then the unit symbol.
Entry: 1 bar
